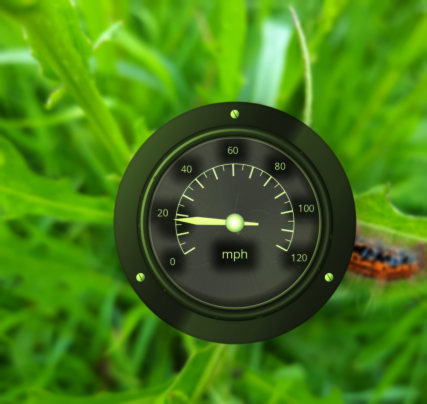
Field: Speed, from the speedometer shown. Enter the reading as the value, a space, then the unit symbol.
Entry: 17.5 mph
